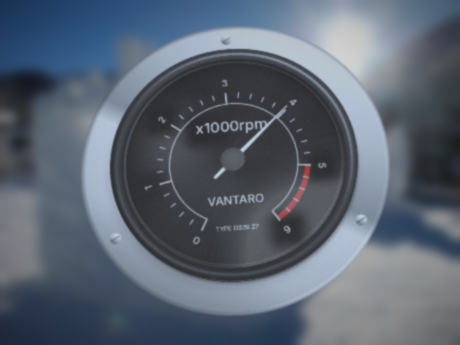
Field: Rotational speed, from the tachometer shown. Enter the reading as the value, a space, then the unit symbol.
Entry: 4000 rpm
